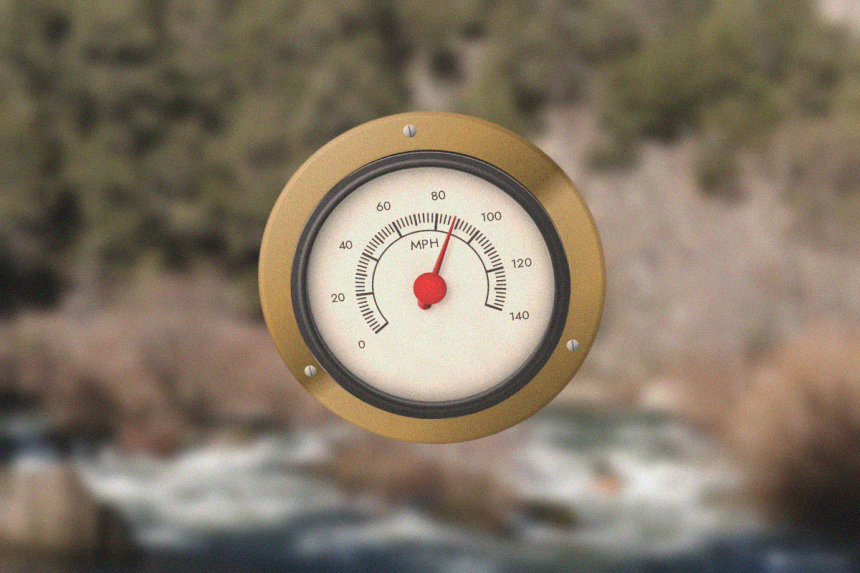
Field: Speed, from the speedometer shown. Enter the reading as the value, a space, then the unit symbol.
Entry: 88 mph
